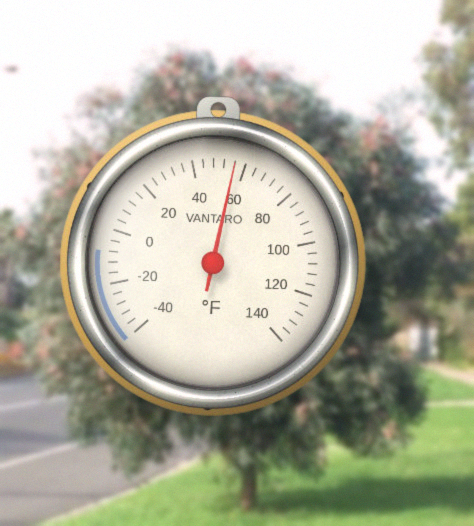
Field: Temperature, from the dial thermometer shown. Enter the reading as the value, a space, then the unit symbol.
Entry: 56 °F
